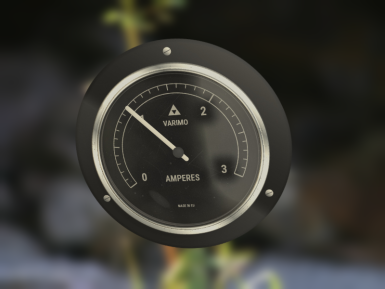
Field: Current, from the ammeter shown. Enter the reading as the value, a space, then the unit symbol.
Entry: 1 A
